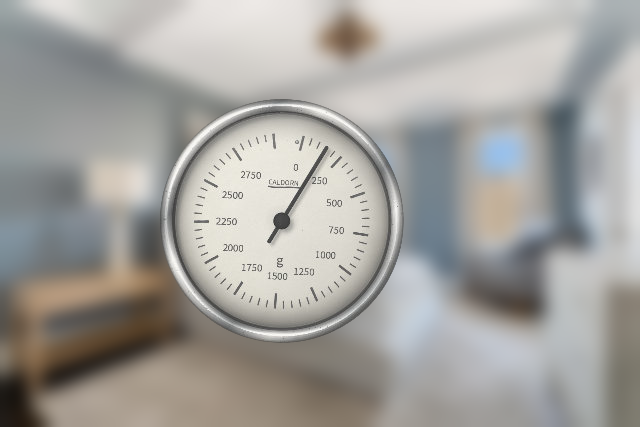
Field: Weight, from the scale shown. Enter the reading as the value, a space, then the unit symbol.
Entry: 150 g
